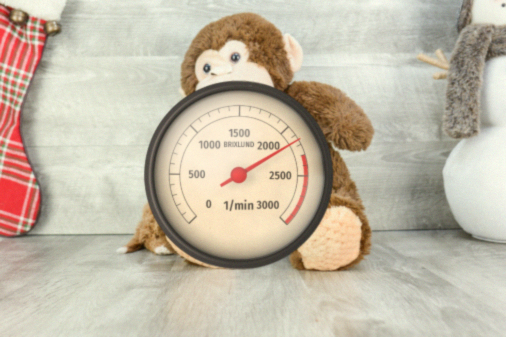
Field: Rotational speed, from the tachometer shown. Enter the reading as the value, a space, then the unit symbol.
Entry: 2150 rpm
